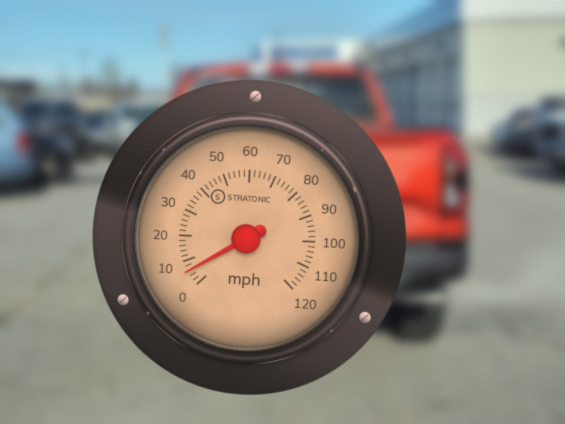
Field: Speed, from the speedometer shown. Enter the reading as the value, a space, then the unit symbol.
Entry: 6 mph
